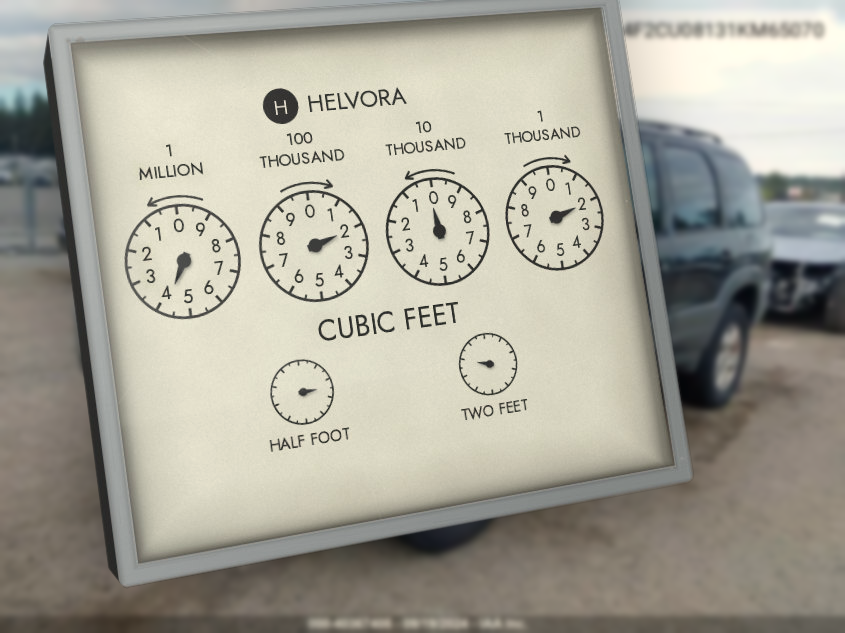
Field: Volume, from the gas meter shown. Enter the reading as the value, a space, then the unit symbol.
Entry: 420200 ft³
